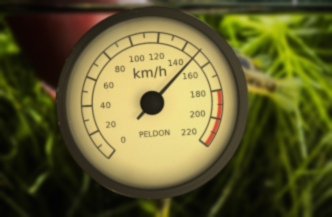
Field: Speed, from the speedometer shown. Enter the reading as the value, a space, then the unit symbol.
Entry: 150 km/h
